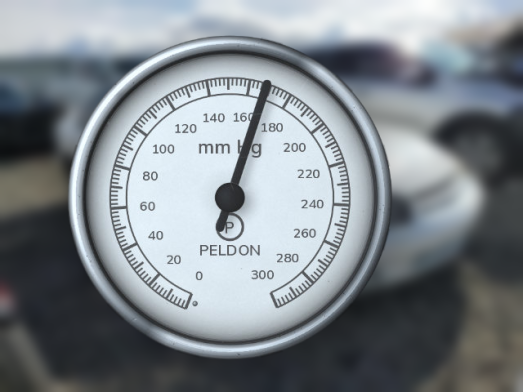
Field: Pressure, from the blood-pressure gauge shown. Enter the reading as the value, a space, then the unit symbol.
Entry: 168 mmHg
